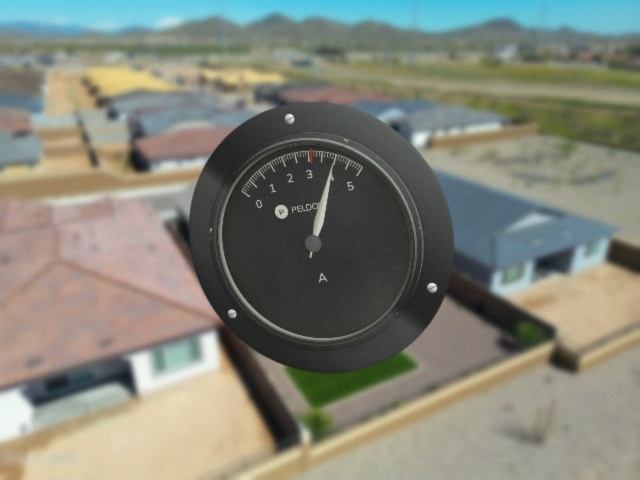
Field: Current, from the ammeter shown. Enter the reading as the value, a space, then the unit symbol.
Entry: 4 A
